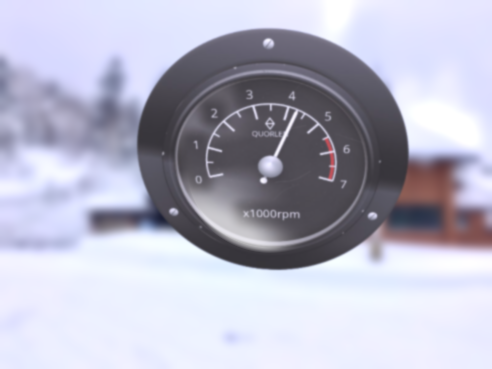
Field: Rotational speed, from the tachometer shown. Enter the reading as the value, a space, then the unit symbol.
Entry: 4250 rpm
